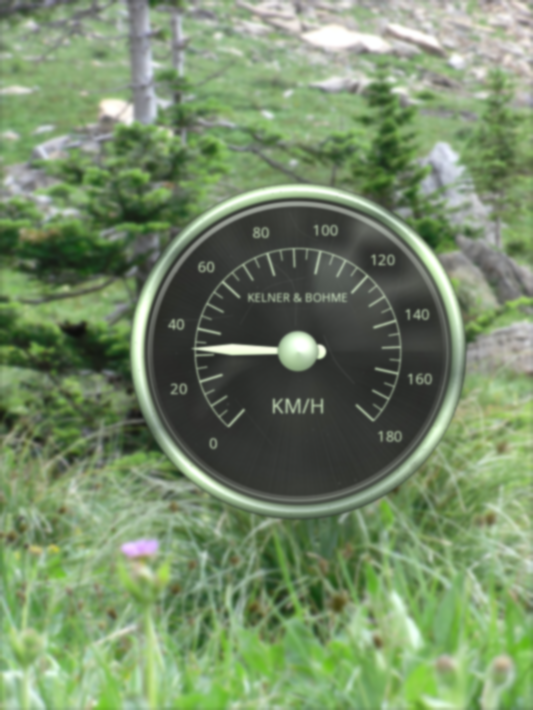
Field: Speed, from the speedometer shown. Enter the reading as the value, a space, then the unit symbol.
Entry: 32.5 km/h
